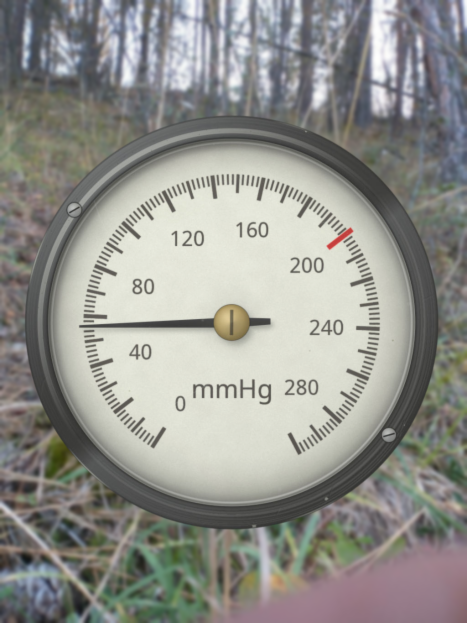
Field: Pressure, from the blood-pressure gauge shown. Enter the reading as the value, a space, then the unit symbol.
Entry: 56 mmHg
